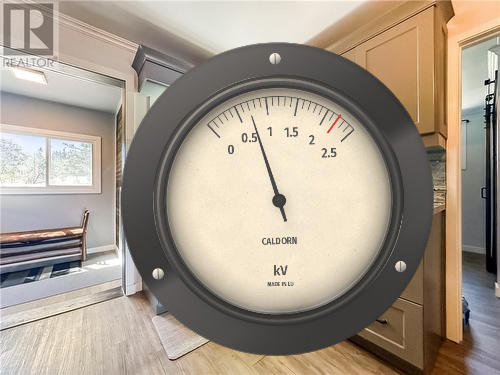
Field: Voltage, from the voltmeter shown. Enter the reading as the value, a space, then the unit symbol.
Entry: 0.7 kV
